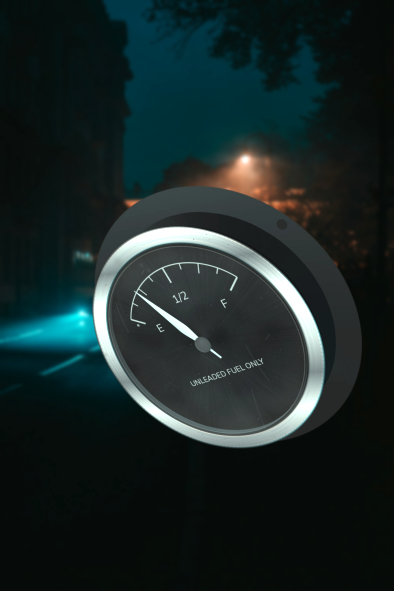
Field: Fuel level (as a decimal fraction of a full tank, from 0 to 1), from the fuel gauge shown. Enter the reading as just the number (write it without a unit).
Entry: 0.25
